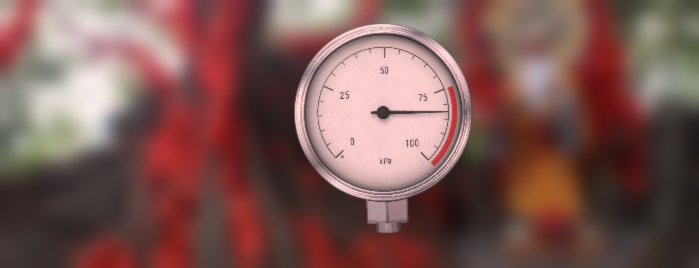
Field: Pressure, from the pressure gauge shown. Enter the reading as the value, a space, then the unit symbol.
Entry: 82.5 kPa
